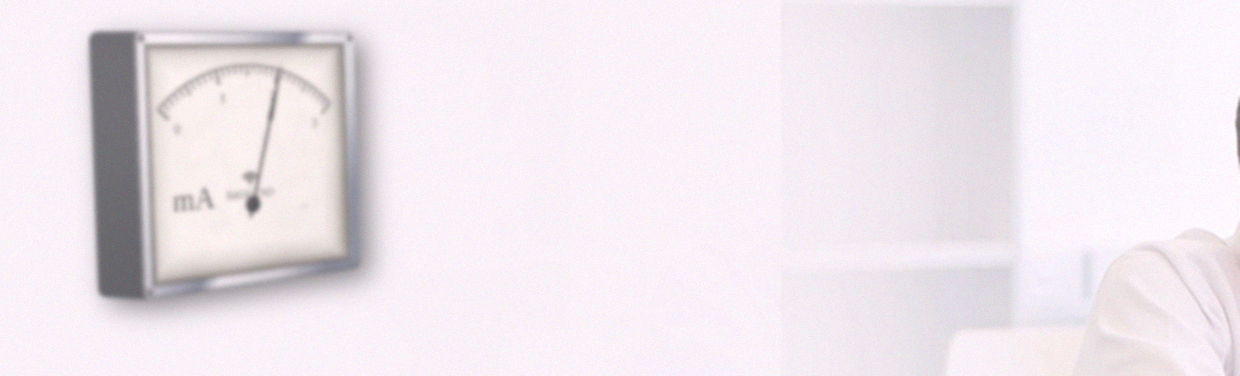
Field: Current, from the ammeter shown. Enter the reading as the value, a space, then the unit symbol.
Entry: 2 mA
